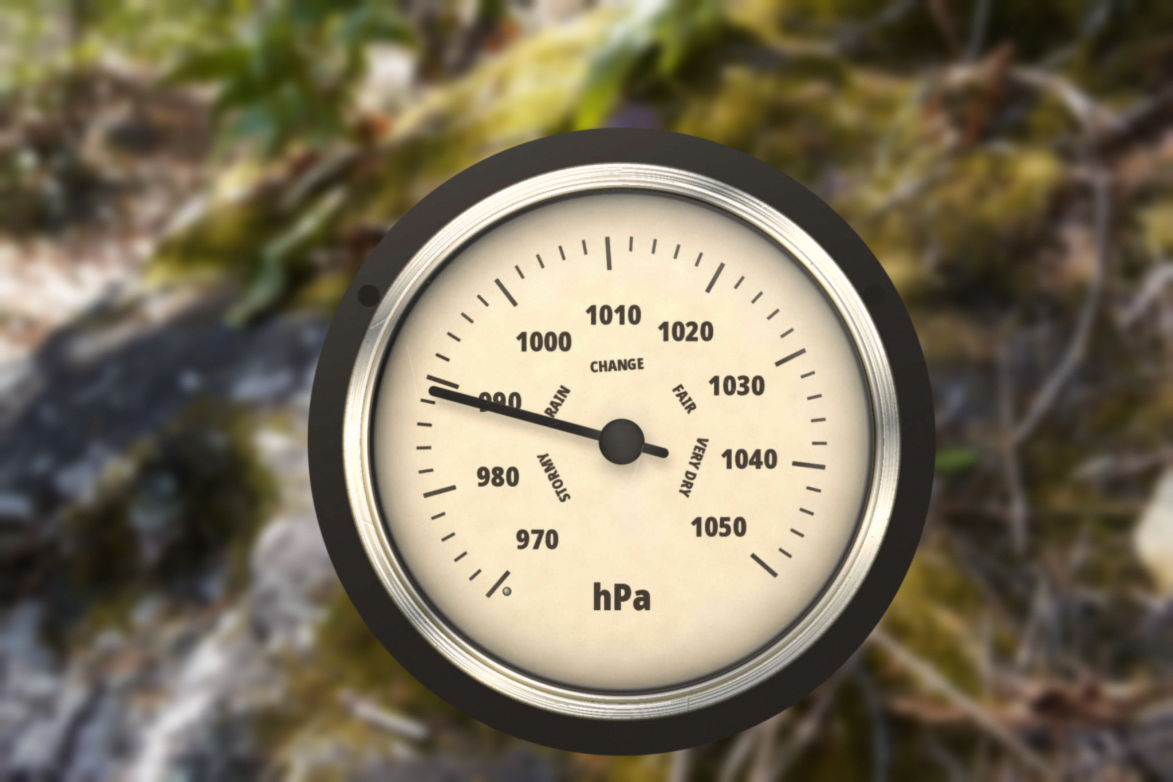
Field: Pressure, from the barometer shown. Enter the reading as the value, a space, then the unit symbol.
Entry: 989 hPa
